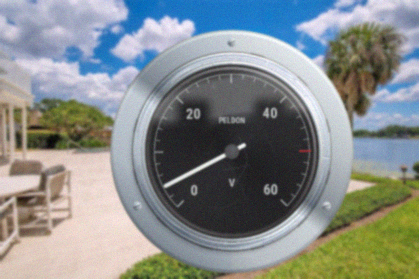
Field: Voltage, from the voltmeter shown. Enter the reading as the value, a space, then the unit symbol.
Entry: 4 V
